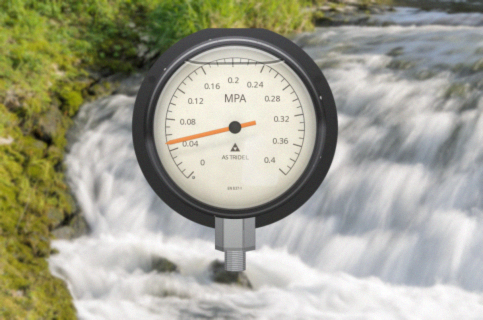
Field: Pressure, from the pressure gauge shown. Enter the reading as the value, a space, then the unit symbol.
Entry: 0.05 MPa
